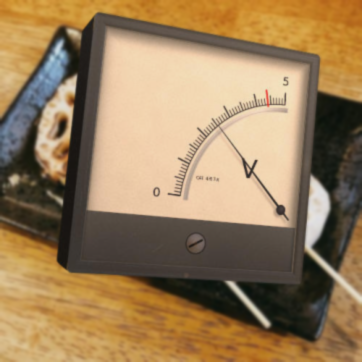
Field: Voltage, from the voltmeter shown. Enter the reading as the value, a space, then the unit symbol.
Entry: 2.5 V
